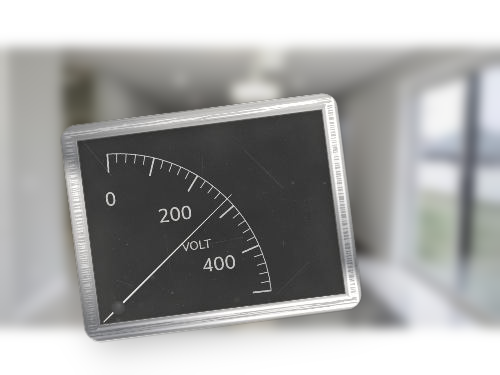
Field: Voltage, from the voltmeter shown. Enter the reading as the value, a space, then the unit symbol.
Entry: 280 V
